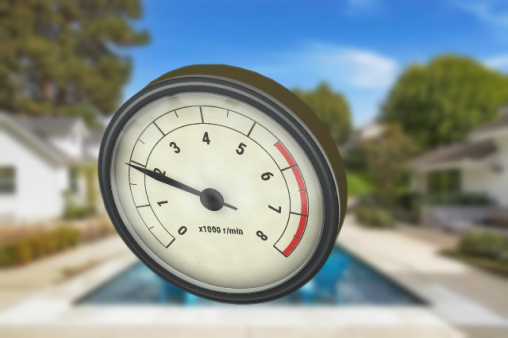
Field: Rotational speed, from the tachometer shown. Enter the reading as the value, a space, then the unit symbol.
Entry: 2000 rpm
